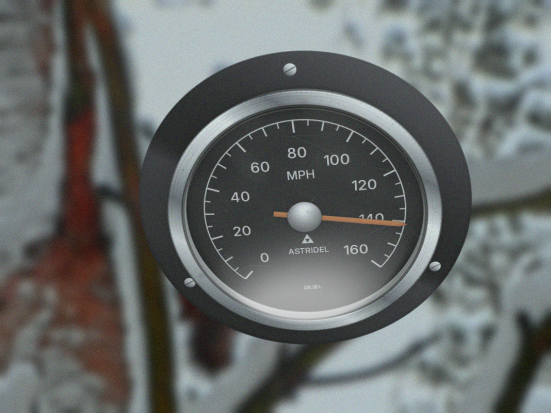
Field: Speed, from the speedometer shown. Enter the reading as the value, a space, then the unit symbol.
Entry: 140 mph
